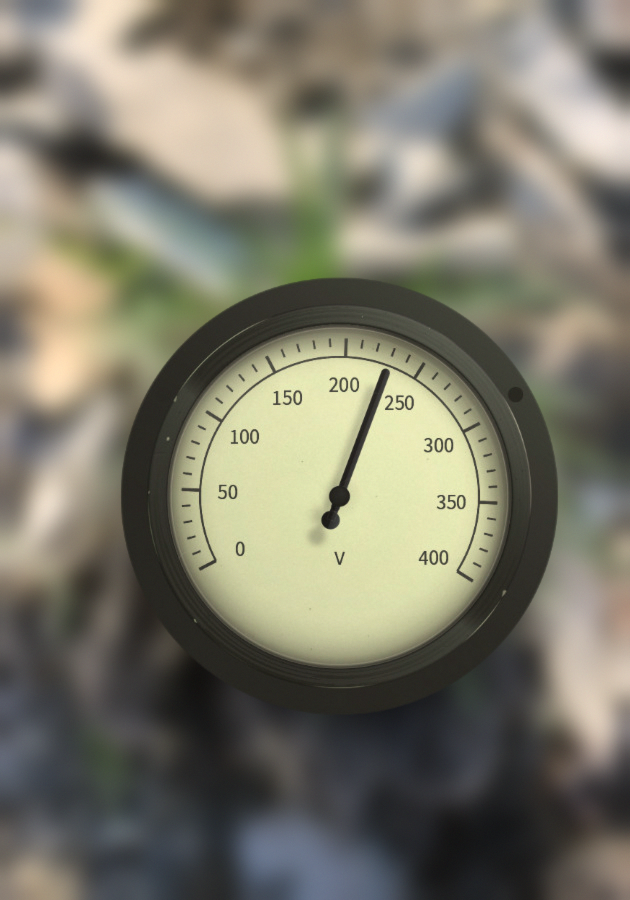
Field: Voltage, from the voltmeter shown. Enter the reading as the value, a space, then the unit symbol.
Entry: 230 V
